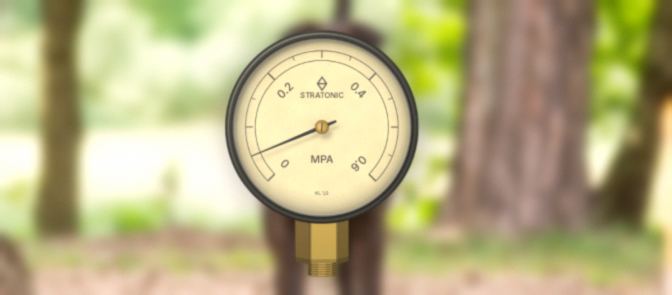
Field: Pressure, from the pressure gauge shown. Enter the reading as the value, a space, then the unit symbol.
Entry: 0.05 MPa
